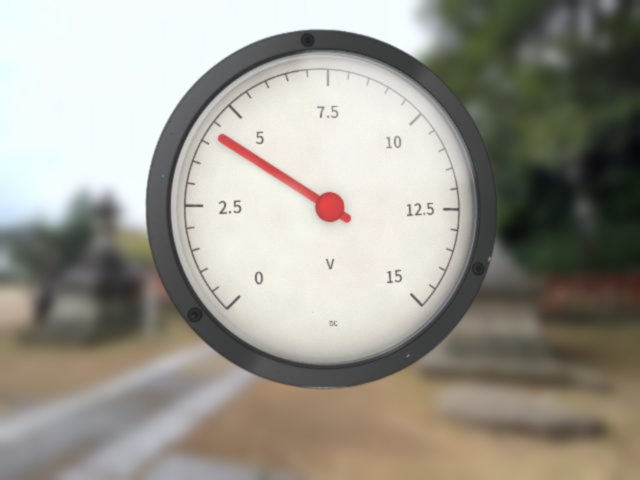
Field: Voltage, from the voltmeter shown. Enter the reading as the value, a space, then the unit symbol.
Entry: 4.25 V
